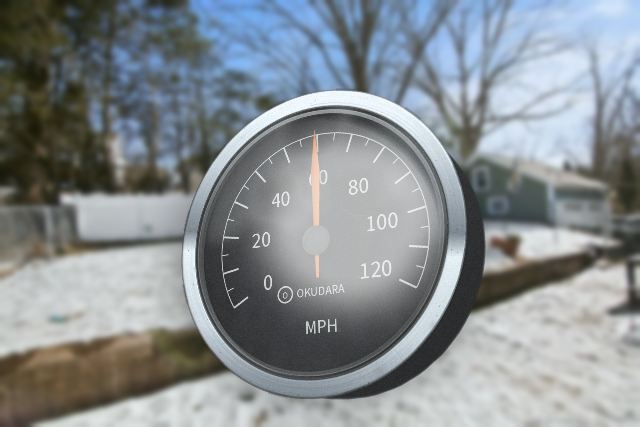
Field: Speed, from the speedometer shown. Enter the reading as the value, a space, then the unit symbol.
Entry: 60 mph
